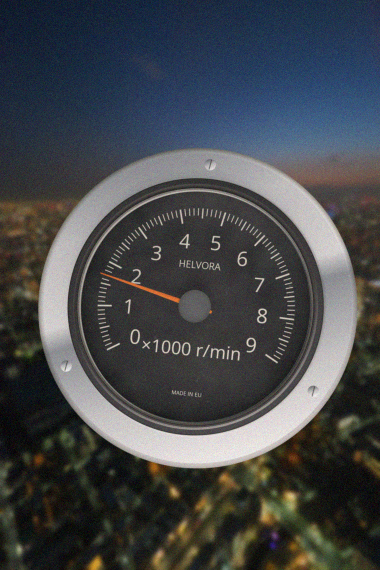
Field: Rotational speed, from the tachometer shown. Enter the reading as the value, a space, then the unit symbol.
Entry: 1700 rpm
